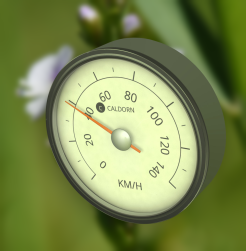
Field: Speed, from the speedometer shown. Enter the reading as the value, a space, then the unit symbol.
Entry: 40 km/h
